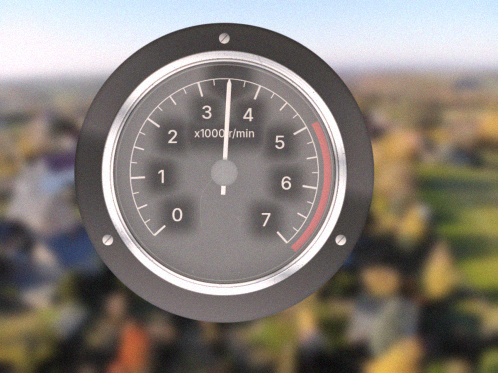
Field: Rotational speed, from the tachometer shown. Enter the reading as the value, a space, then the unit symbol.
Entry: 3500 rpm
